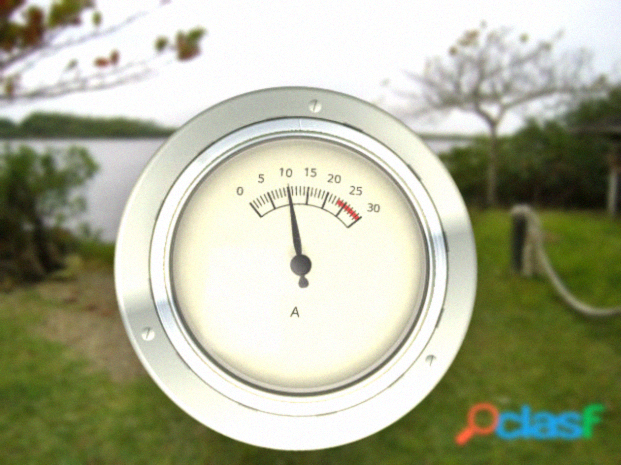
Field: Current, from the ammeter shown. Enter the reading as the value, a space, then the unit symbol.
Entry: 10 A
